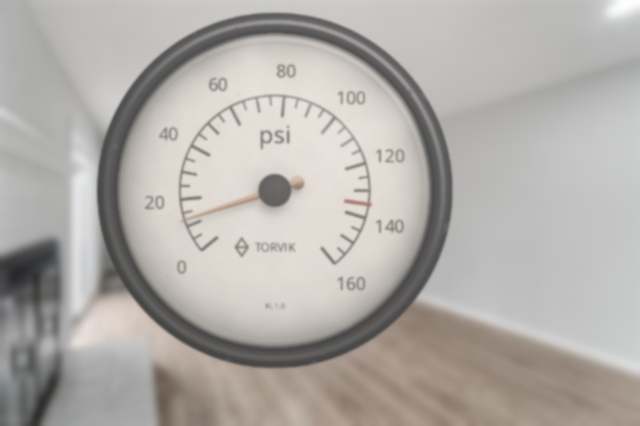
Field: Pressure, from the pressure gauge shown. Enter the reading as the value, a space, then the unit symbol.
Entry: 12.5 psi
